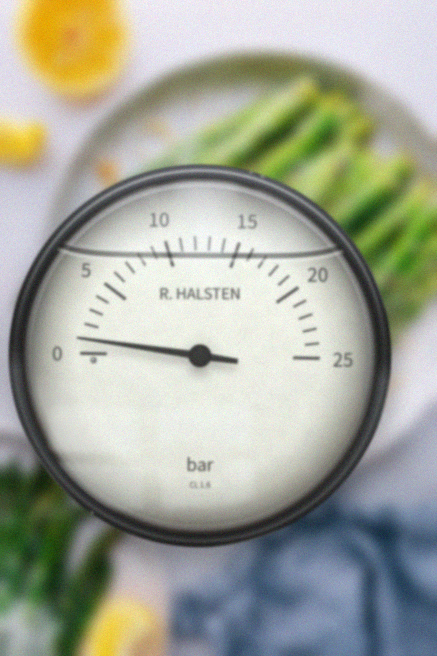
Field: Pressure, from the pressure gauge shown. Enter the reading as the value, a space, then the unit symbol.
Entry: 1 bar
